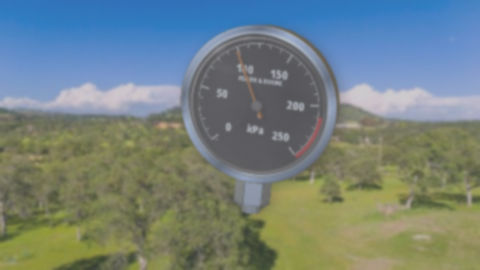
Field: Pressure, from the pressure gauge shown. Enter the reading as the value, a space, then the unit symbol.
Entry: 100 kPa
